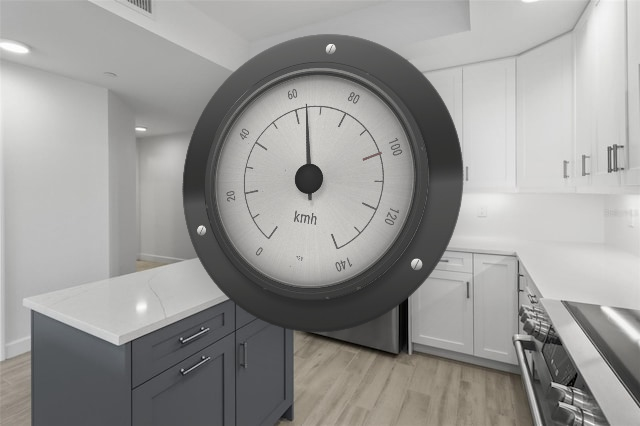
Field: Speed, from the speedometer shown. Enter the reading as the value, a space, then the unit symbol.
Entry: 65 km/h
